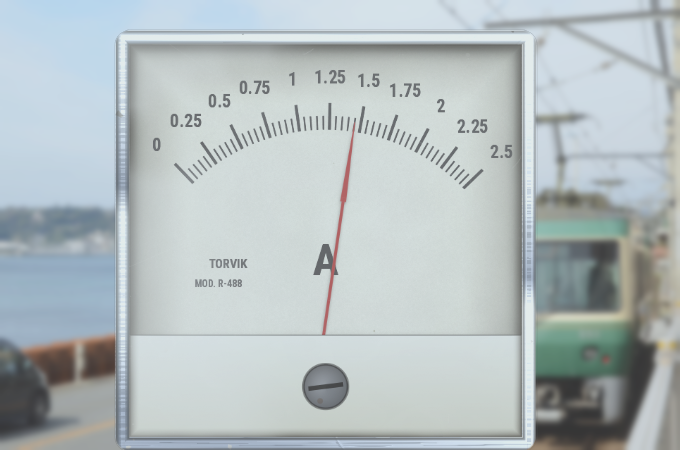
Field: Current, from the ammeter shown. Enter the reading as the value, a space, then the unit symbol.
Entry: 1.45 A
